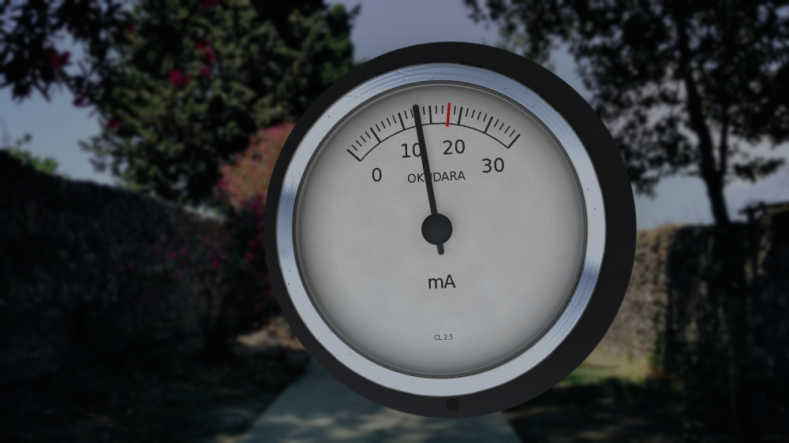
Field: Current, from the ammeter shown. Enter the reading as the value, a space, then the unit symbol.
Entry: 13 mA
